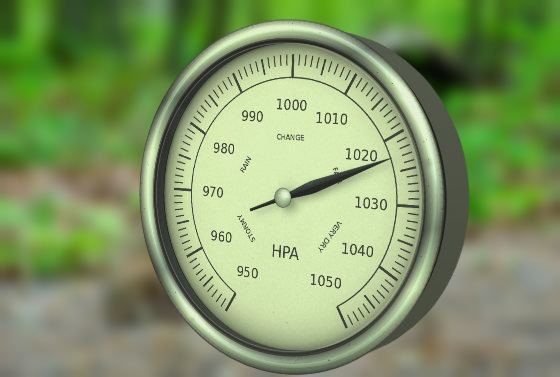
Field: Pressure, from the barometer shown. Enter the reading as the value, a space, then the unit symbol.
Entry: 1023 hPa
